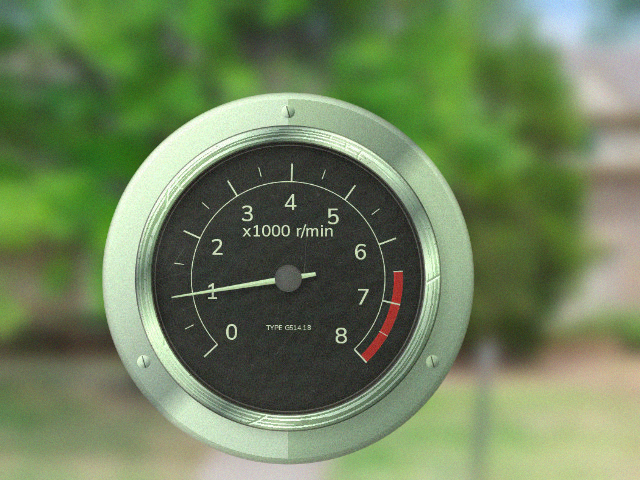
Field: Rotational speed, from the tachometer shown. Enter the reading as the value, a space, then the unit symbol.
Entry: 1000 rpm
